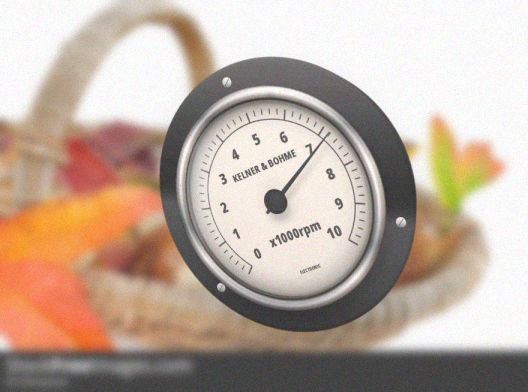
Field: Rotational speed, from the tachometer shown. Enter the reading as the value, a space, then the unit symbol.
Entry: 7200 rpm
